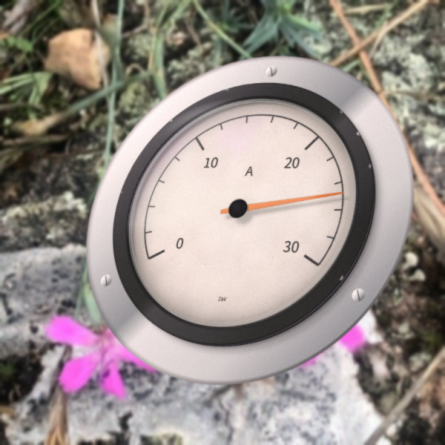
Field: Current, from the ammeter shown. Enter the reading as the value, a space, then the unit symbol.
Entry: 25 A
